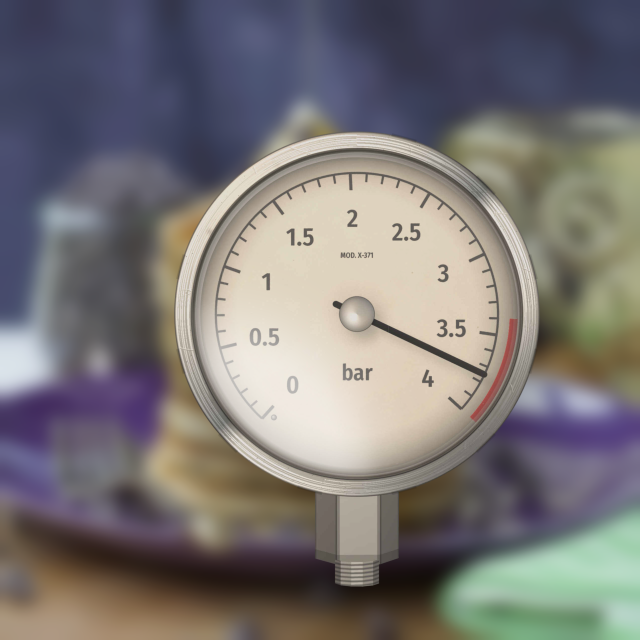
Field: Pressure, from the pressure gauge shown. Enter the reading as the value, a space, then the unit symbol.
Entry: 3.75 bar
